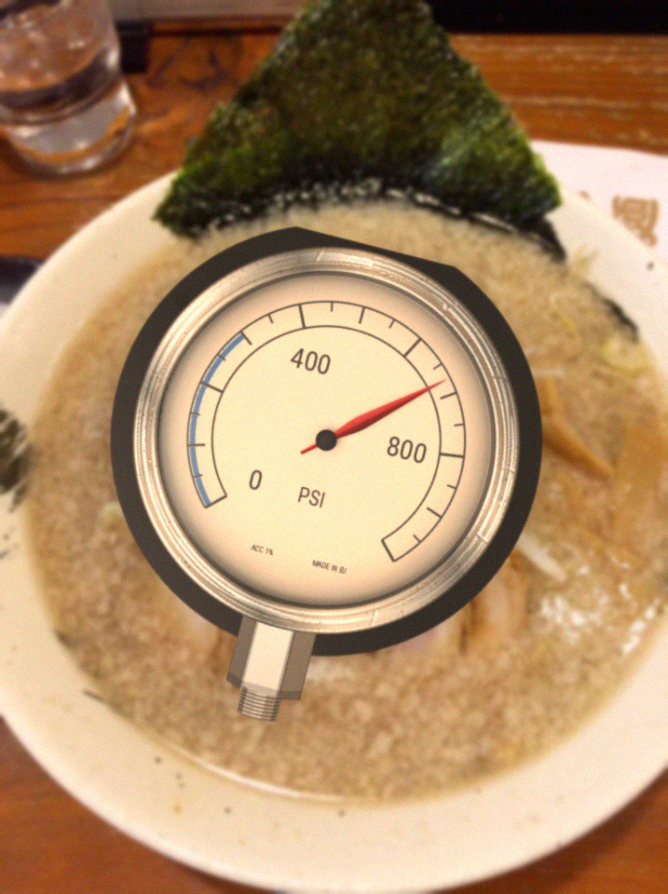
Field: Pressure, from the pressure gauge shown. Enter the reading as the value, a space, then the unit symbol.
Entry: 675 psi
